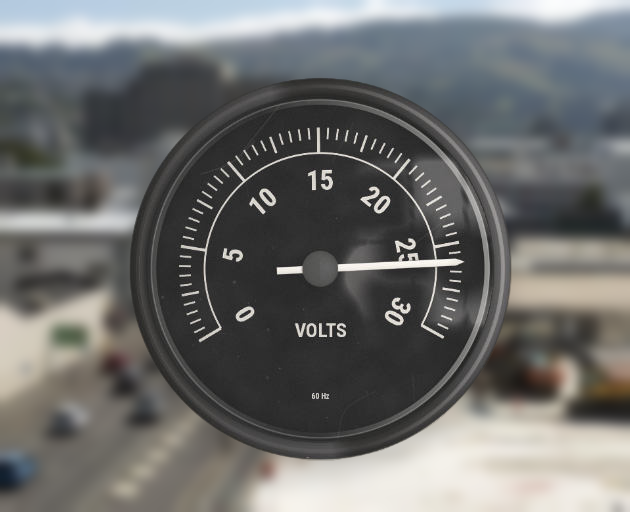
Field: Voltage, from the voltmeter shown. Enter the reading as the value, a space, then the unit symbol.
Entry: 26 V
